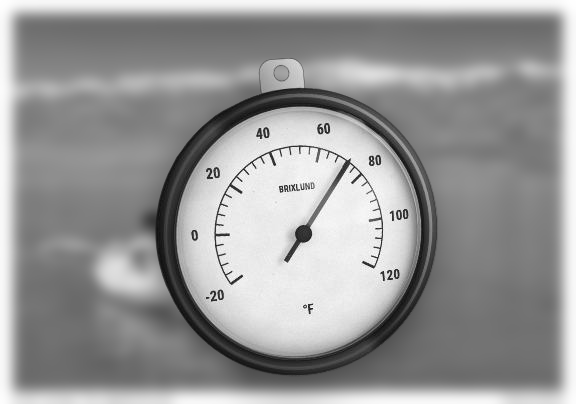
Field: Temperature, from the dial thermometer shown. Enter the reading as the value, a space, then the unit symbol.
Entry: 72 °F
